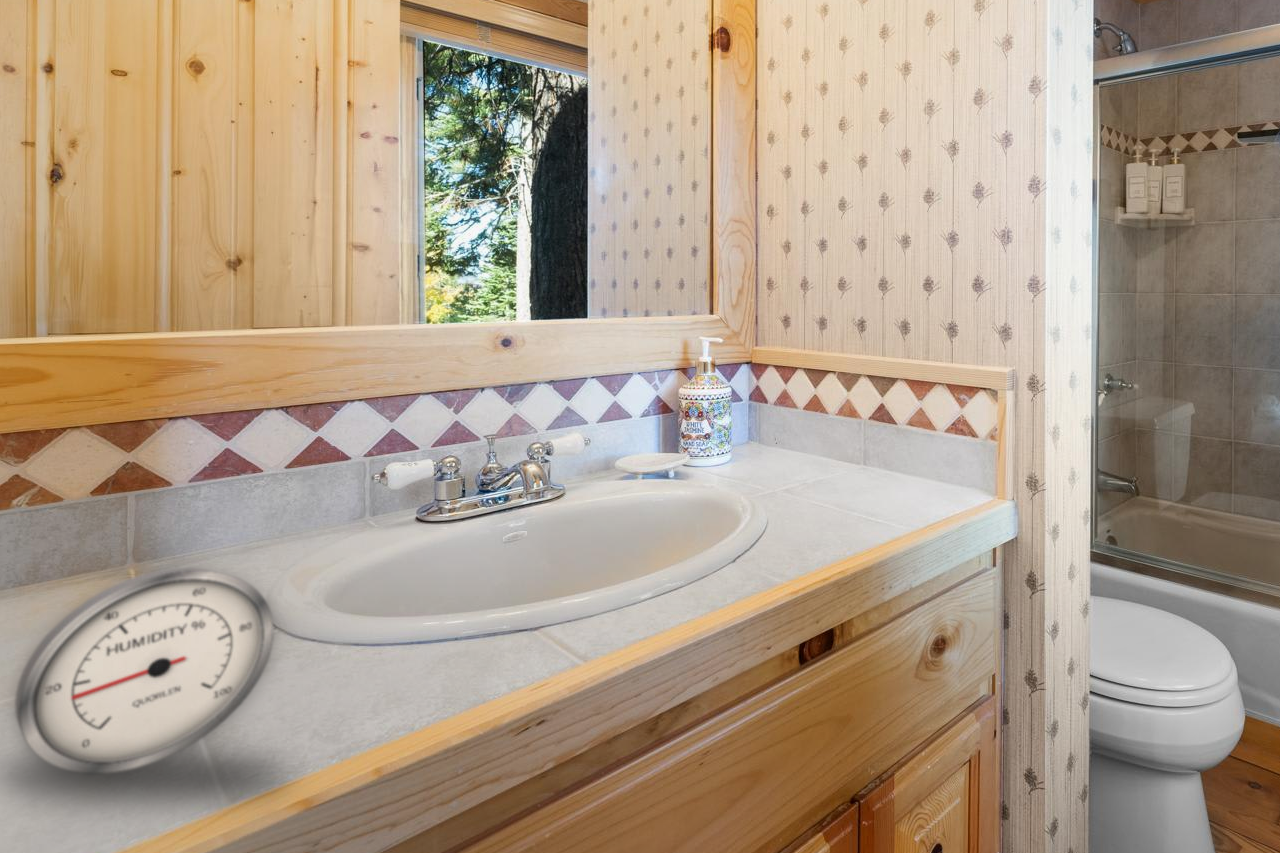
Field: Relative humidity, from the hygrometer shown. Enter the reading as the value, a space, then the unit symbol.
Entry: 16 %
